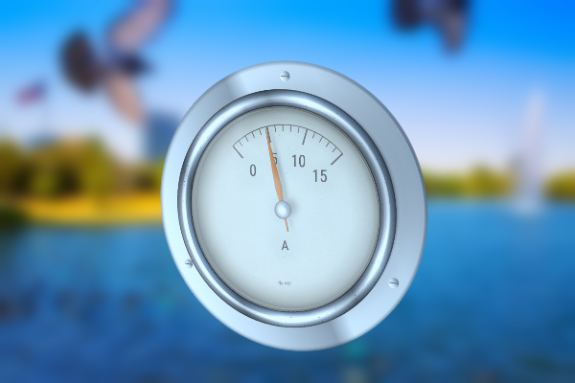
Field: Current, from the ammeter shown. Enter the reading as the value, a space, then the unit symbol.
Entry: 5 A
